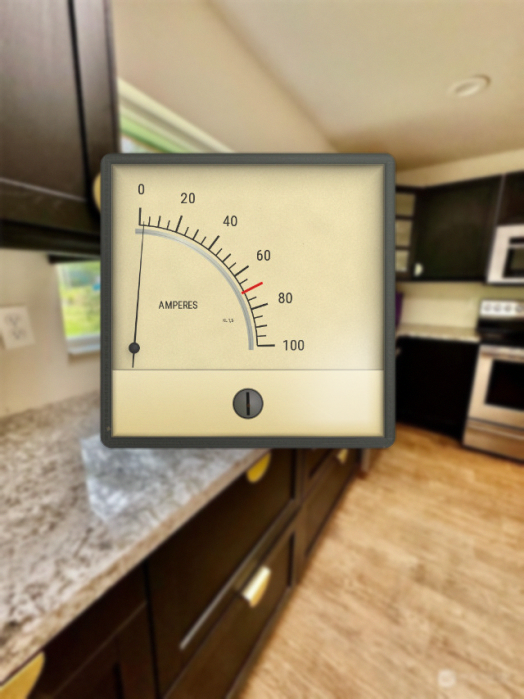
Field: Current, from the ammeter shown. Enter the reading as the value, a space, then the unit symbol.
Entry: 2.5 A
